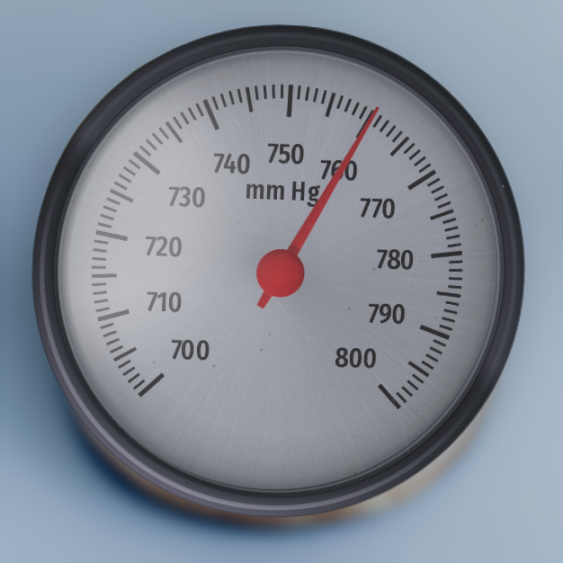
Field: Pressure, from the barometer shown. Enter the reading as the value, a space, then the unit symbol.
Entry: 760 mmHg
